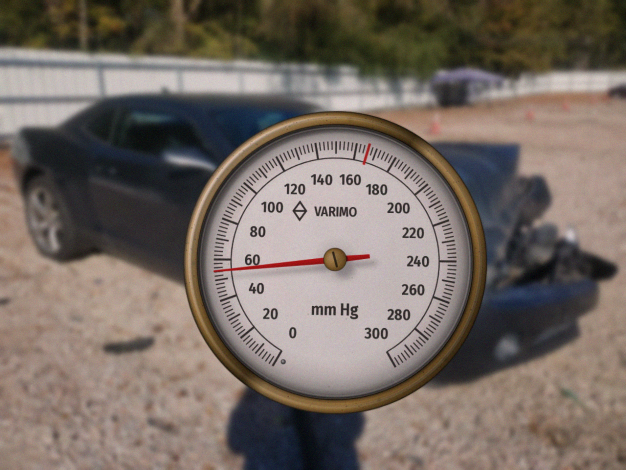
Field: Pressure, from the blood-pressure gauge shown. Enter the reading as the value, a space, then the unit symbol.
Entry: 54 mmHg
